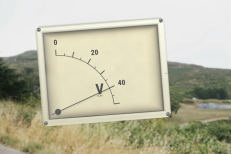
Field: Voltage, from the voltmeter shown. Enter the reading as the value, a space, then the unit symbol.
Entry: 40 V
